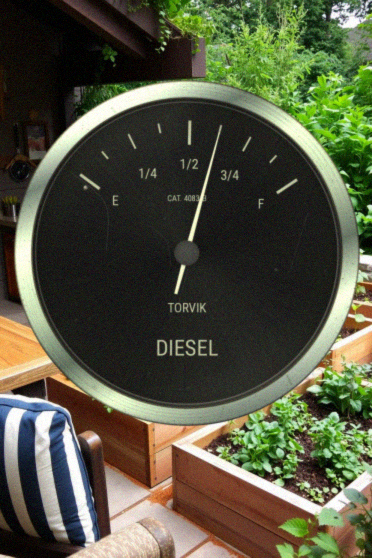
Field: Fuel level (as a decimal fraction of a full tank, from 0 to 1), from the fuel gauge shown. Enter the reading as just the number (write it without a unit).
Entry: 0.625
